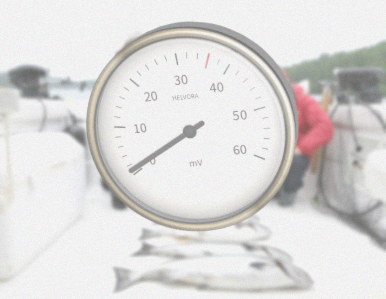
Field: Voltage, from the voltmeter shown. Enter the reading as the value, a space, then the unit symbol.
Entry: 1 mV
